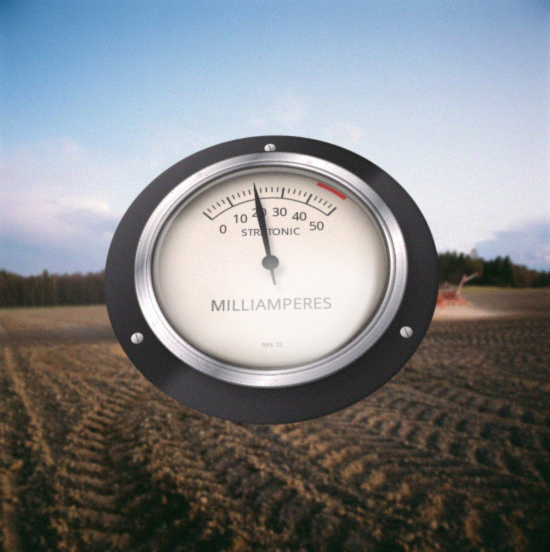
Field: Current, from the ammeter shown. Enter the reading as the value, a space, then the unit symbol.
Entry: 20 mA
